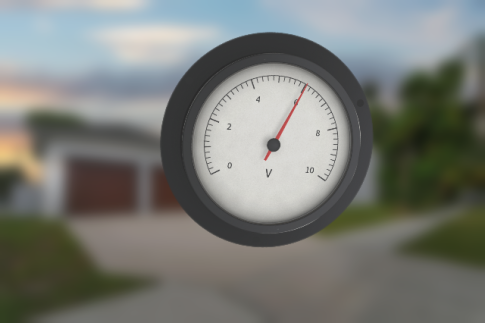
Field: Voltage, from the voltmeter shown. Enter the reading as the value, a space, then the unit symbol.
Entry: 6 V
